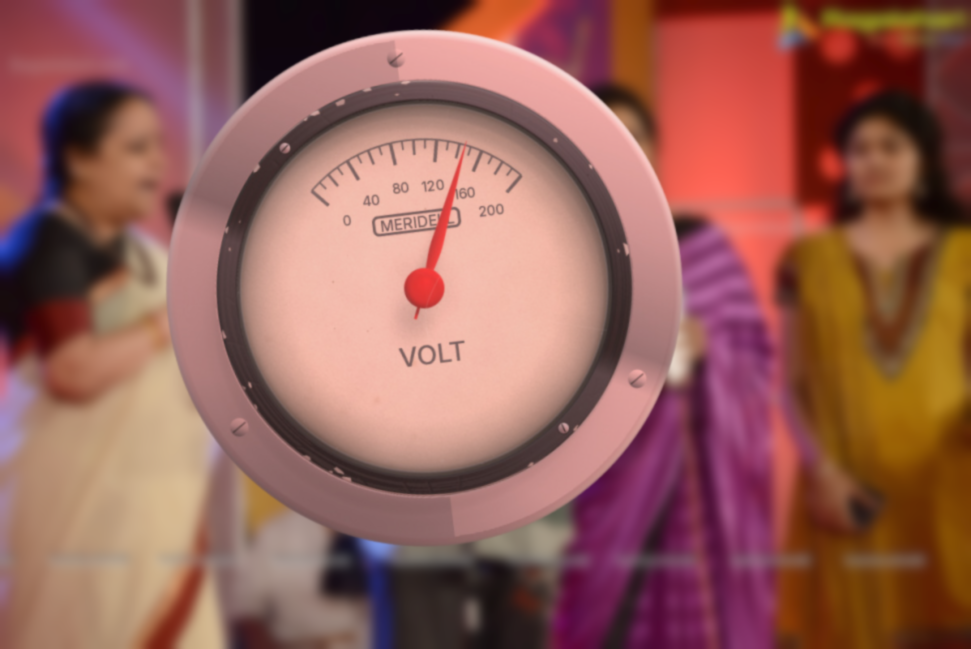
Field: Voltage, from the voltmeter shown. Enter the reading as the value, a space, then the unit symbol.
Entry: 145 V
